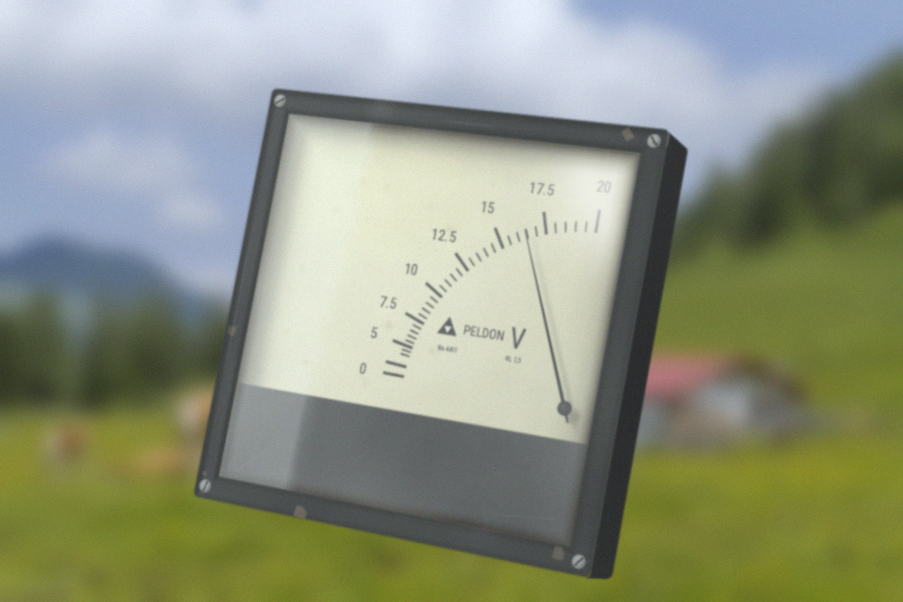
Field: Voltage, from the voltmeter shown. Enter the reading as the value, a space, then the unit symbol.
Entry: 16.5 V
